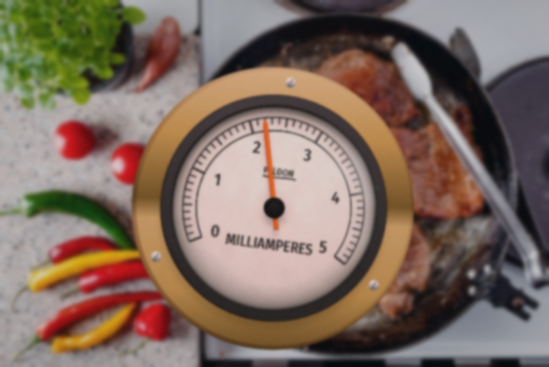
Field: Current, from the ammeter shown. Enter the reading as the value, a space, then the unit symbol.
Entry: 2.2 mA
